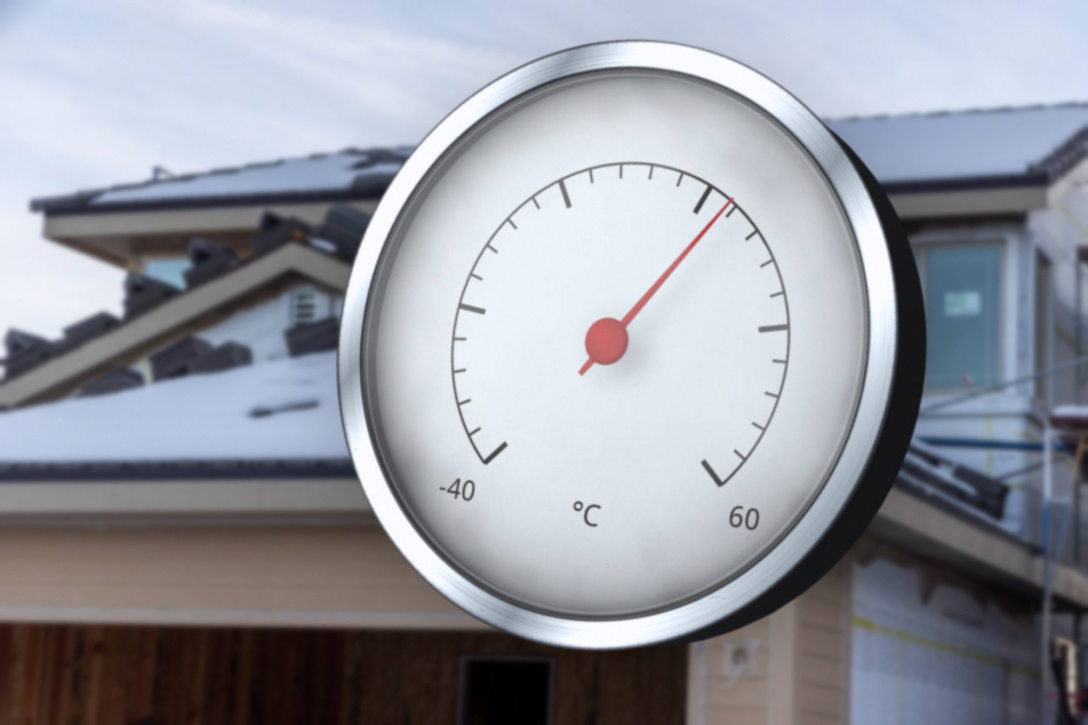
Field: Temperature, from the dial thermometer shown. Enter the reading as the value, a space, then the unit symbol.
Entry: 24 °C
